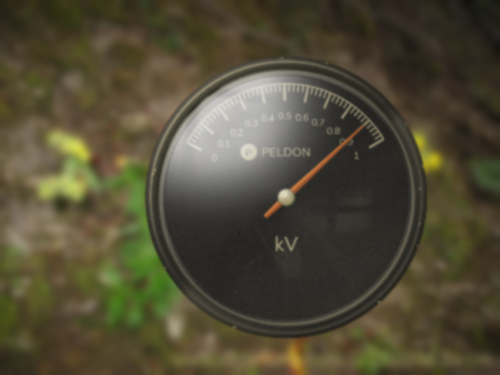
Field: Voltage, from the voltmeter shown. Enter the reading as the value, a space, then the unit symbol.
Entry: 0.9 kV
